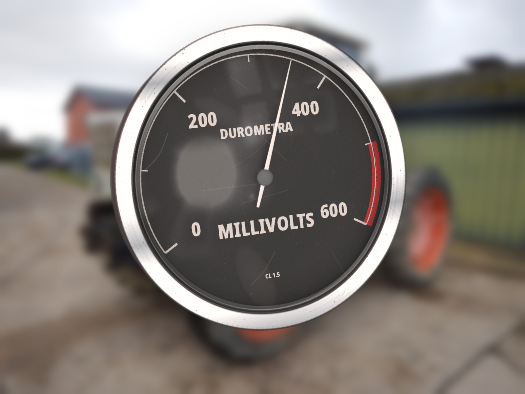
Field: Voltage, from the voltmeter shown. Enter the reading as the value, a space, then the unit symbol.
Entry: 350 mV
